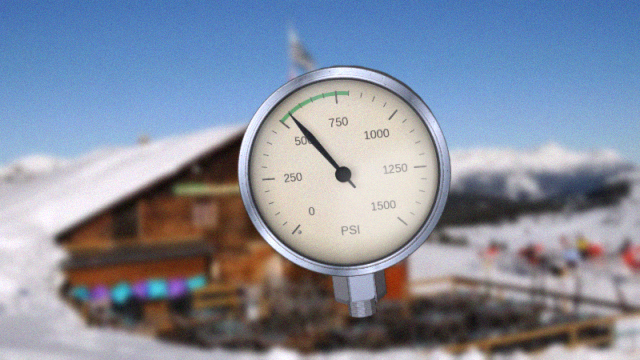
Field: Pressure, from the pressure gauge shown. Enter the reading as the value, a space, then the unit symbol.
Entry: 550 psi
